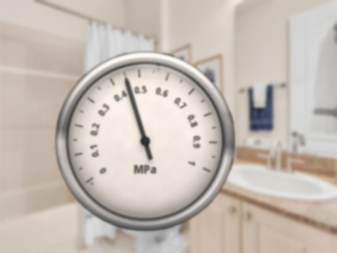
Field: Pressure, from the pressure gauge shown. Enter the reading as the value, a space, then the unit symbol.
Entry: 0.45 MPa
